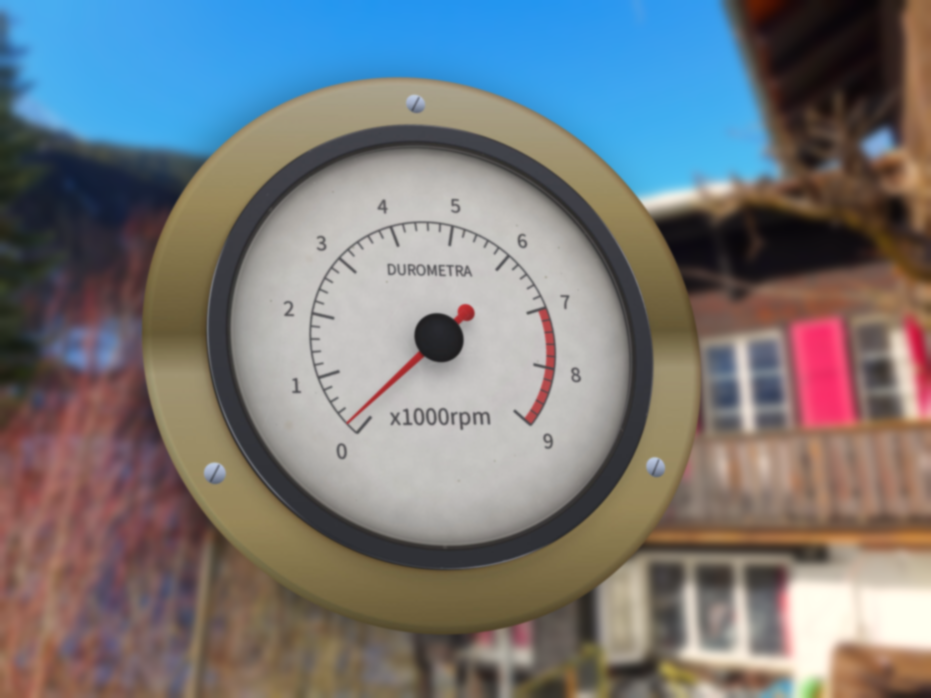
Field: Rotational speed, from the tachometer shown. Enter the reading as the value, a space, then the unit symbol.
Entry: 200 rpm
